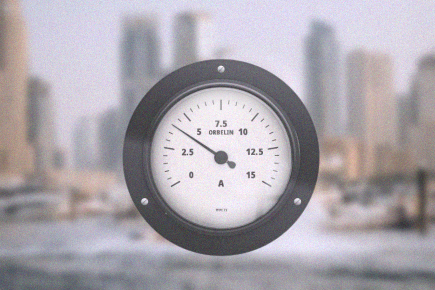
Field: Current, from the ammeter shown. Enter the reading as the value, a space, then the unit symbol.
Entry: 4 A
